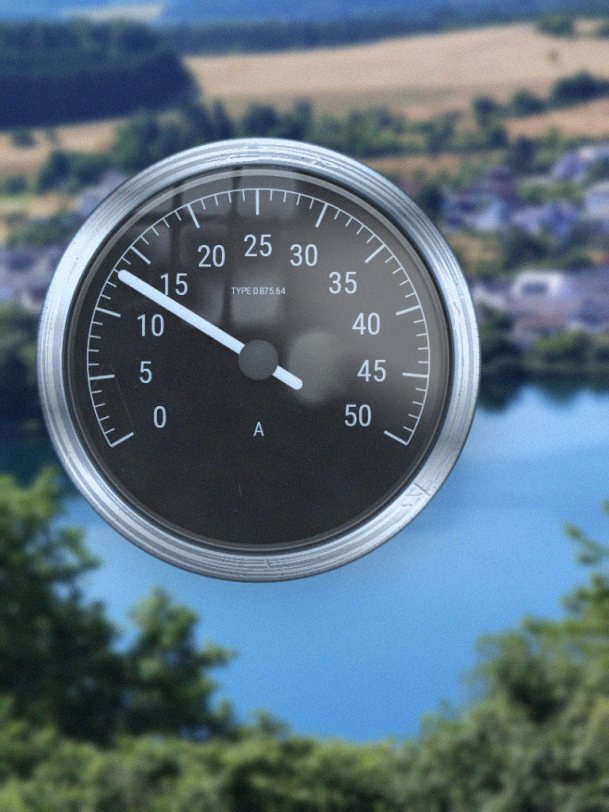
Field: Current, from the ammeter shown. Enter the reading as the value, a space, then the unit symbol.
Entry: 13 A
